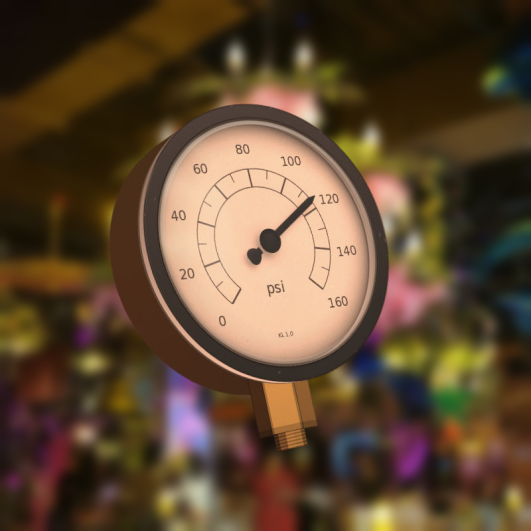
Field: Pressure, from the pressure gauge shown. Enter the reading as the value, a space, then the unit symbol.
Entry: 115 psi
